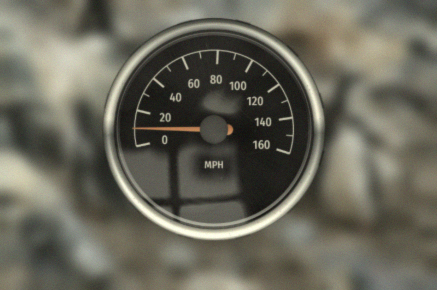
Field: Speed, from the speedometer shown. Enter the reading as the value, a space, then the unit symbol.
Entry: 10 mph
